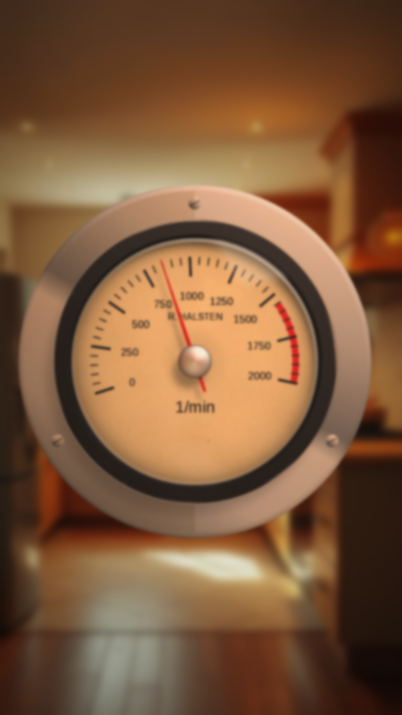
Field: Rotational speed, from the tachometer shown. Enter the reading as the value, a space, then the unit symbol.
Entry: 850 rpm
